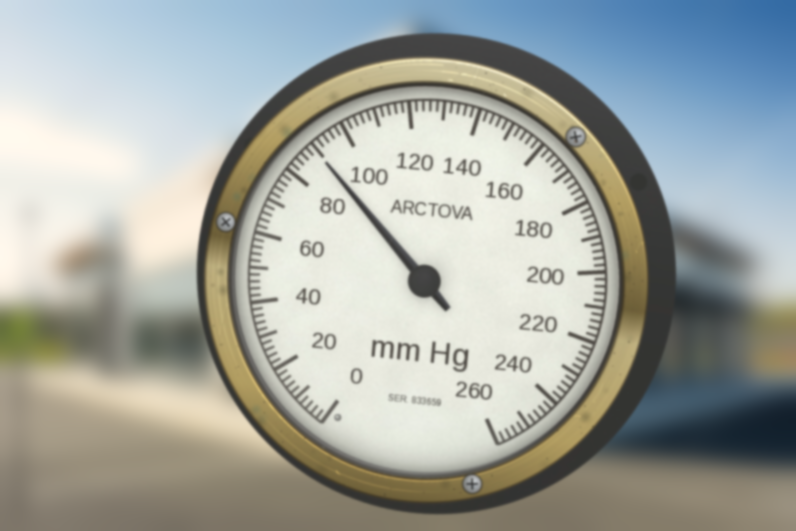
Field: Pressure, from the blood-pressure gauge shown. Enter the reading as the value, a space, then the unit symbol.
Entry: 90 mmHg
